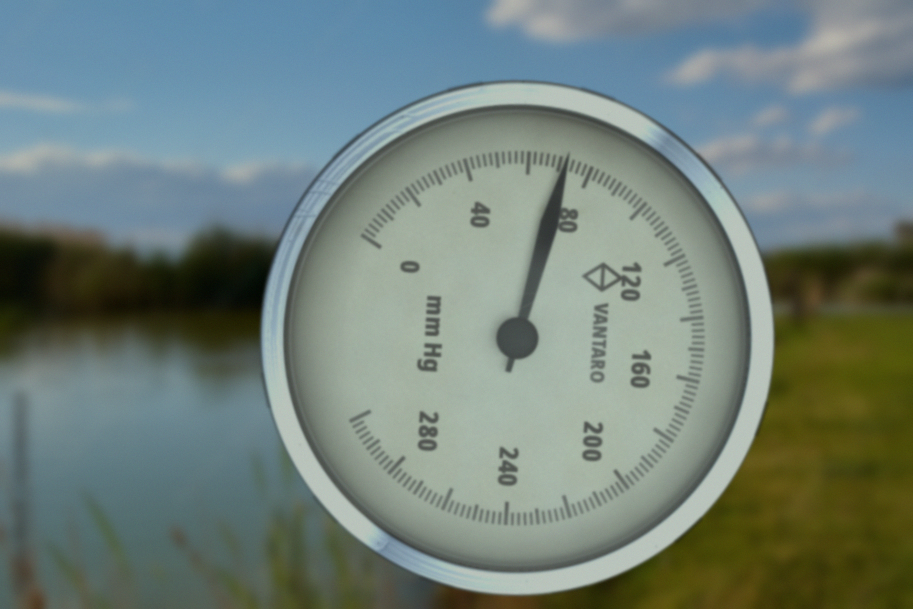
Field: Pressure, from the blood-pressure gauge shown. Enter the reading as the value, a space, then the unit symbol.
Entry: 72 mmHg
